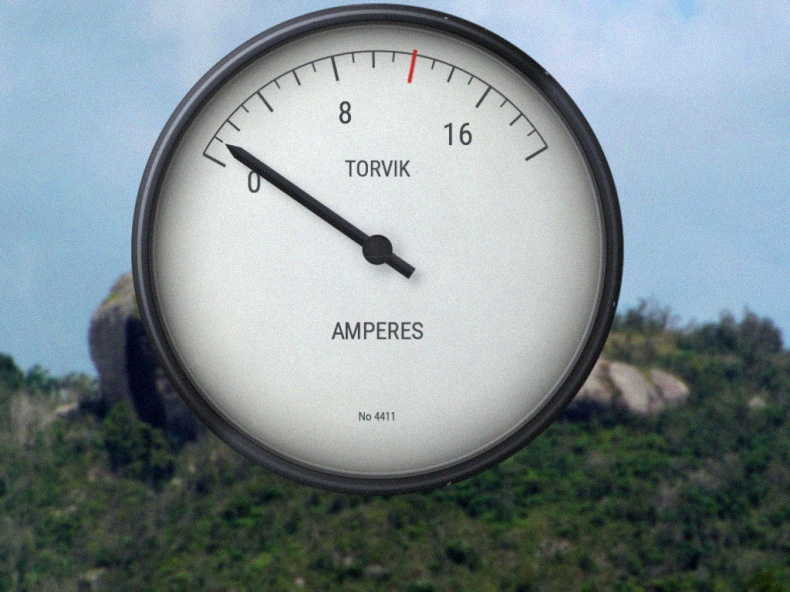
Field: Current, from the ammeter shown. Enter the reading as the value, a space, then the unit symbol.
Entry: 1 A
